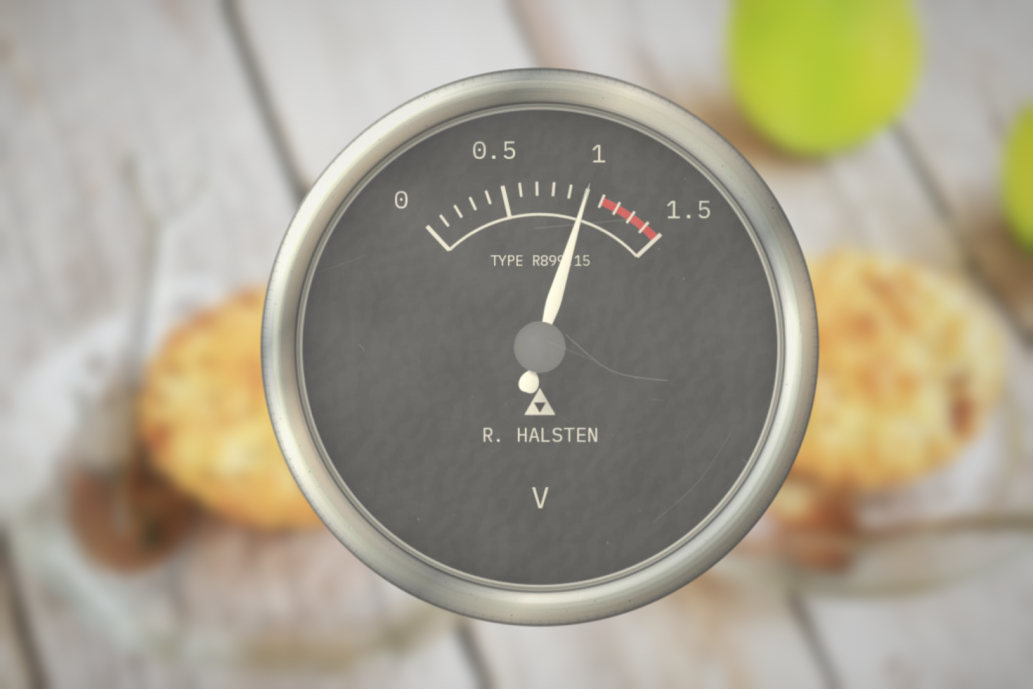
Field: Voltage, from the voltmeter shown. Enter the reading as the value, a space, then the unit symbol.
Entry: 1 V
